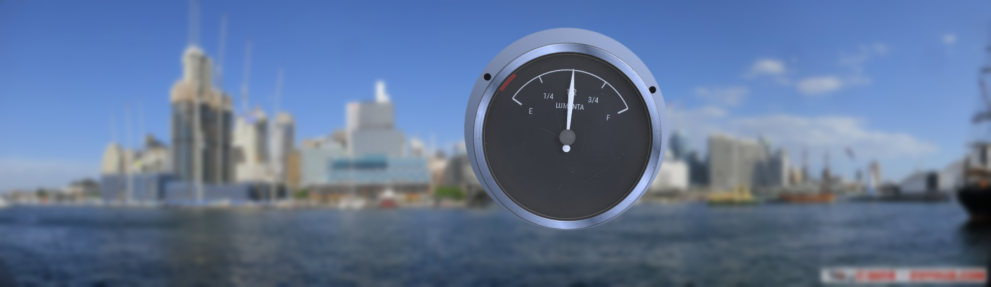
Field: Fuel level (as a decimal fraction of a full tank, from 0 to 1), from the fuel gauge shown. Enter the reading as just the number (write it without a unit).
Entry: 0.5
